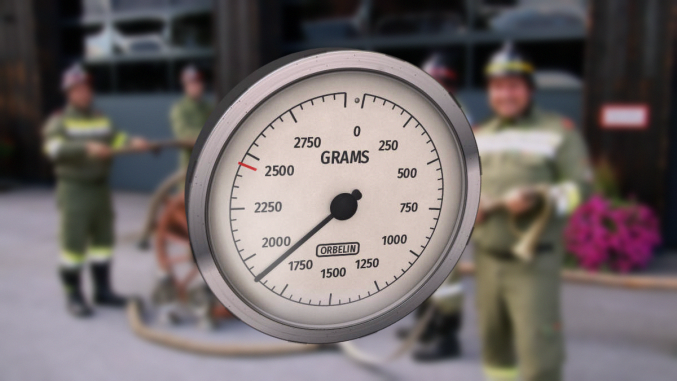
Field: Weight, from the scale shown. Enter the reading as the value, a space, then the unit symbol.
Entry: 1900 g
